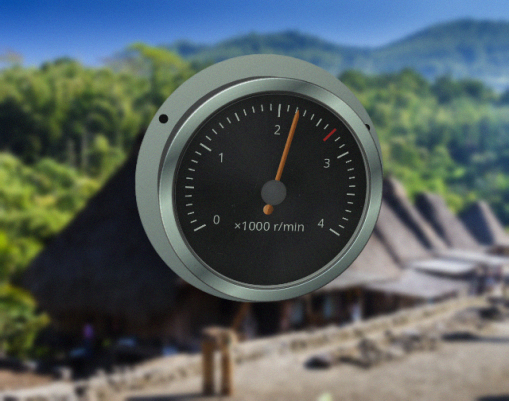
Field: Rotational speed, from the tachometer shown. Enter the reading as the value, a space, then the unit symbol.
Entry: 2200 rpm
